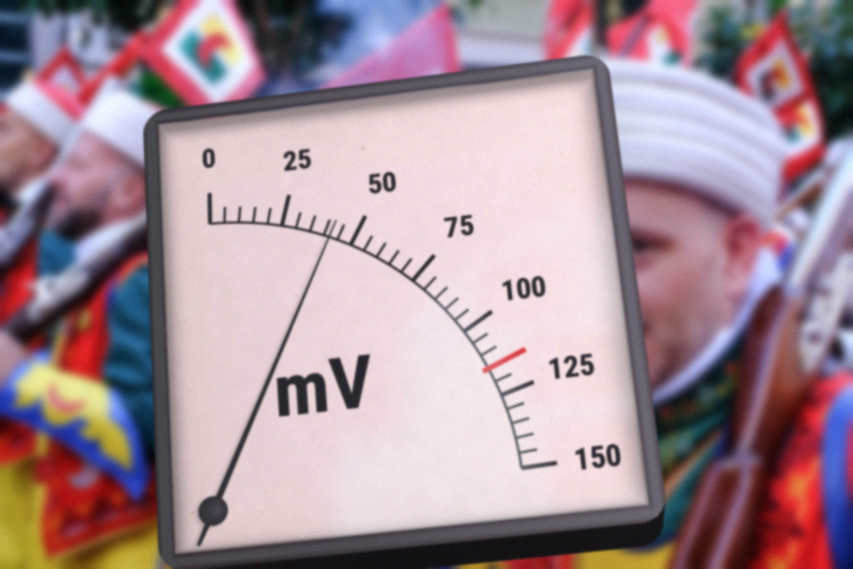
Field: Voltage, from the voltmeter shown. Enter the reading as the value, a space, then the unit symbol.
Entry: 42.5 mV
